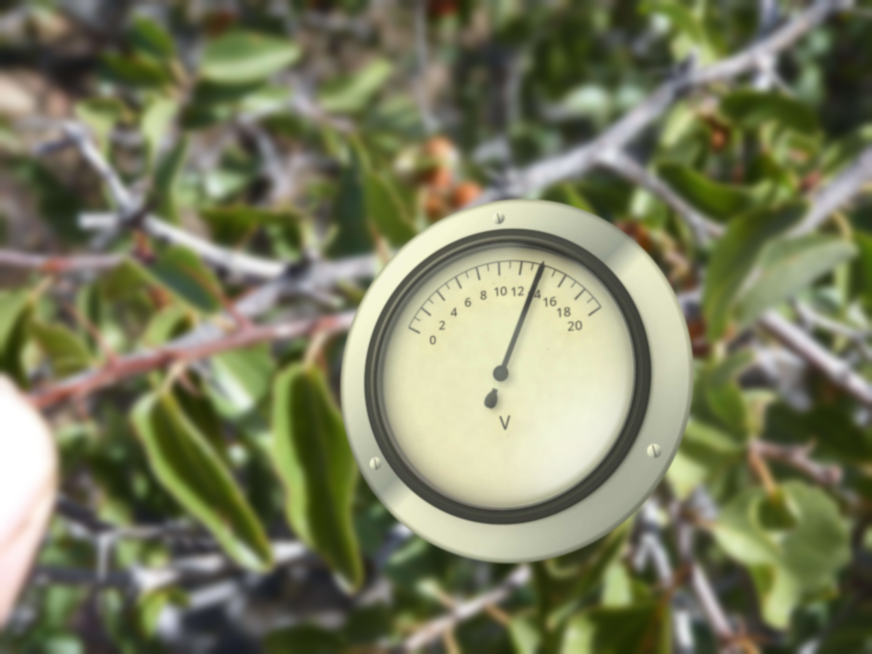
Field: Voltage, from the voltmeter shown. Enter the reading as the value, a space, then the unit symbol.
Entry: 14 V
